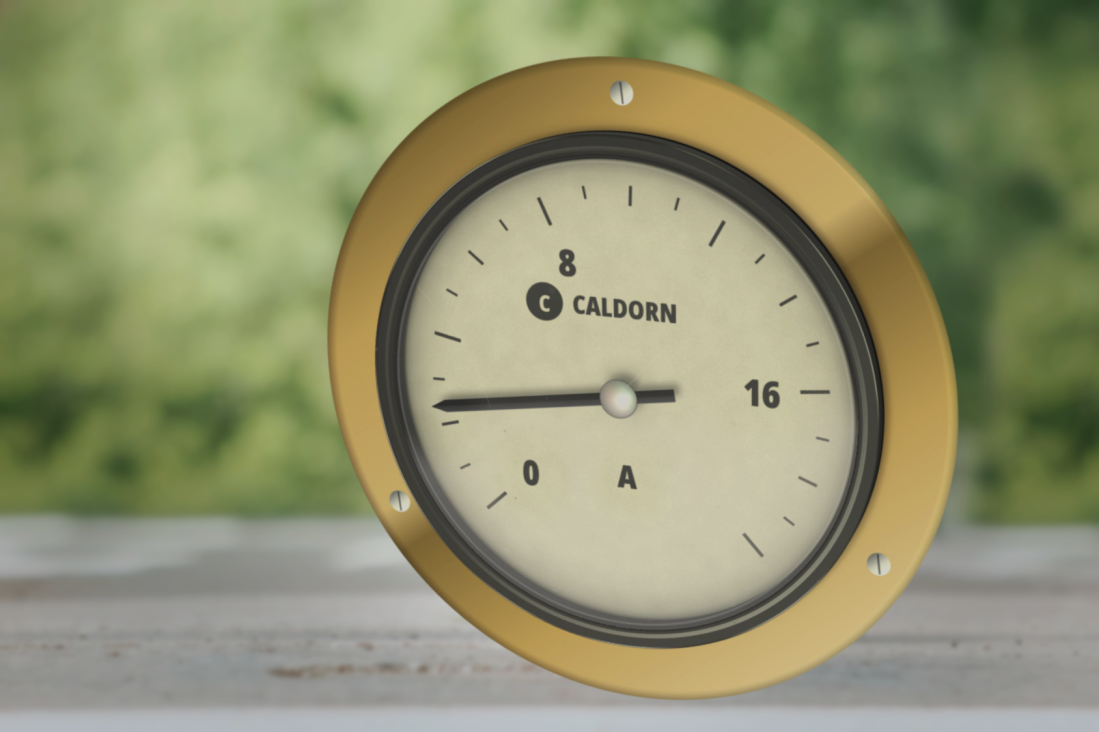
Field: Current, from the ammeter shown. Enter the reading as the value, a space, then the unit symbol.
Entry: 2.5 A
